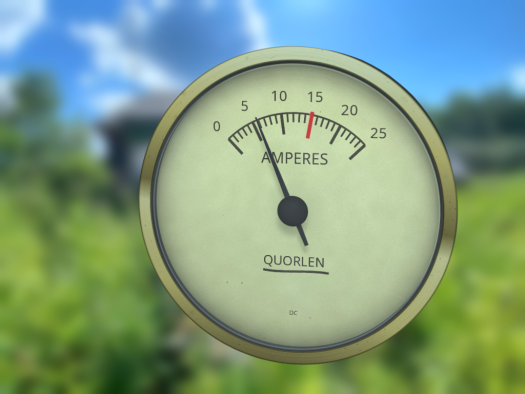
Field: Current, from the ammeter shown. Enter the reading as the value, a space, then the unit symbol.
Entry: 6 A
